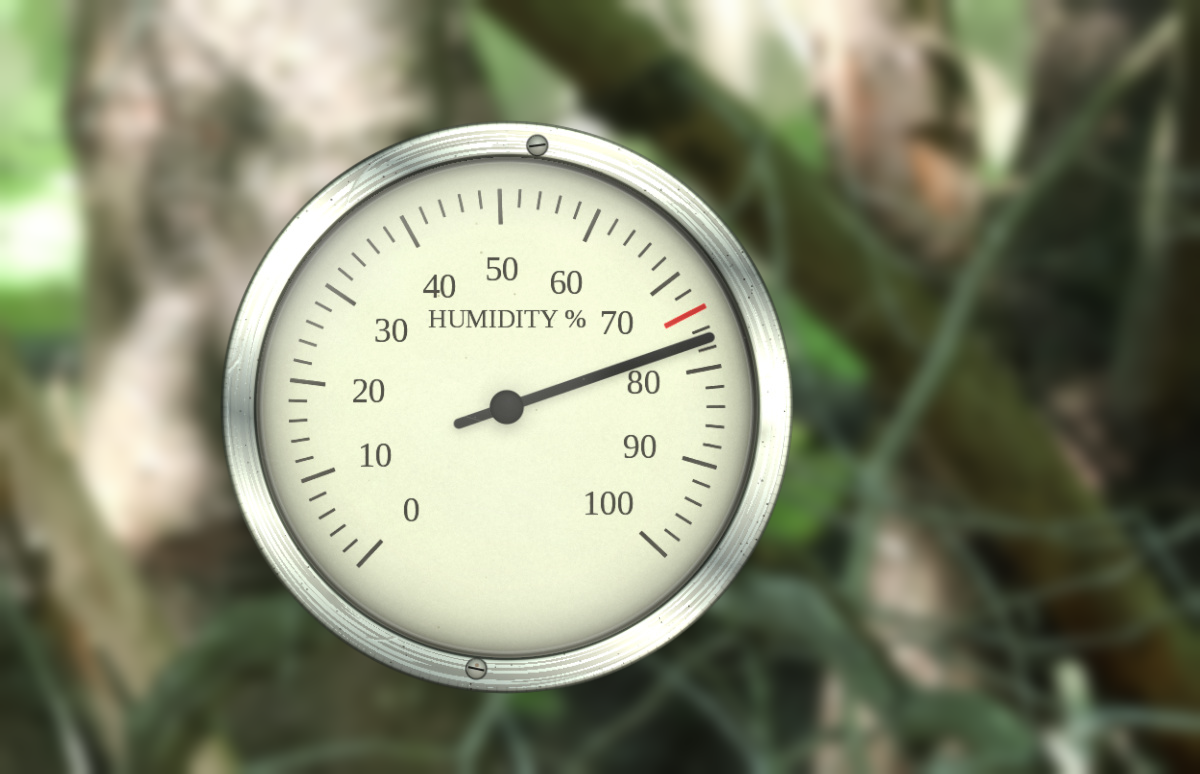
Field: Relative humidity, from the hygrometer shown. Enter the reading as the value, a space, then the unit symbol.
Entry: 77 %
